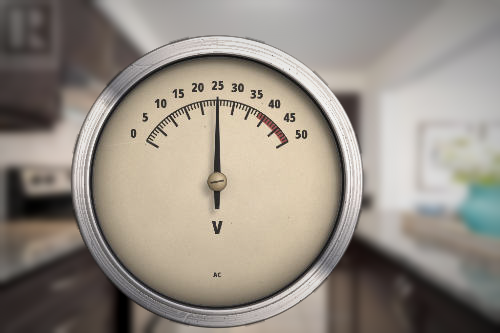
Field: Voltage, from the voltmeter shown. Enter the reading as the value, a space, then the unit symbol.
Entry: 25 V
